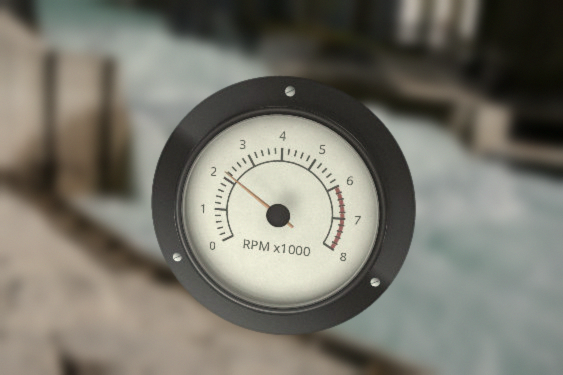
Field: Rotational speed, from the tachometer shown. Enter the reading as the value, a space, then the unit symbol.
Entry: 2200 rpm
